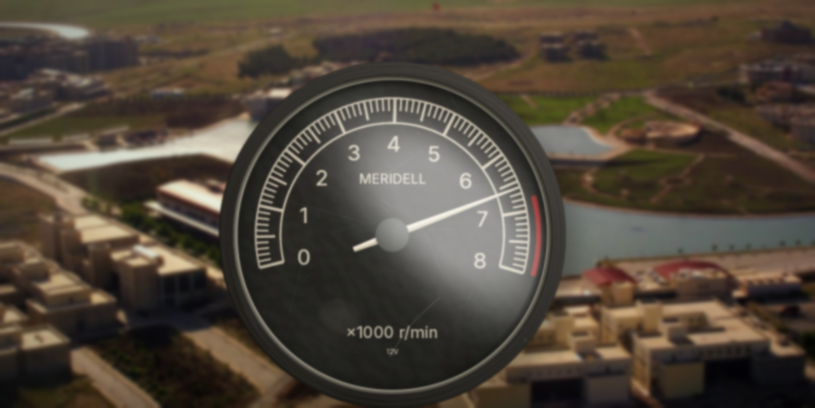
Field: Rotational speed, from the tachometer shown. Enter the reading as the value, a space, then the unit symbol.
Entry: 6600 rpm
